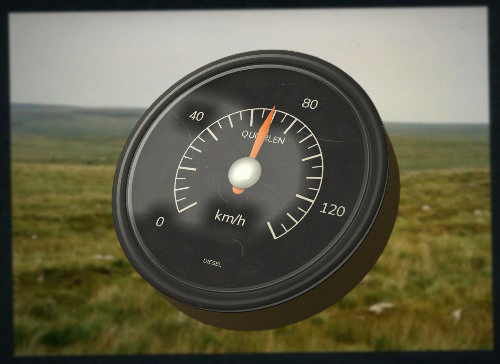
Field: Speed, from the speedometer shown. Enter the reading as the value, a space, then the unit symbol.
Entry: 70 km/h
